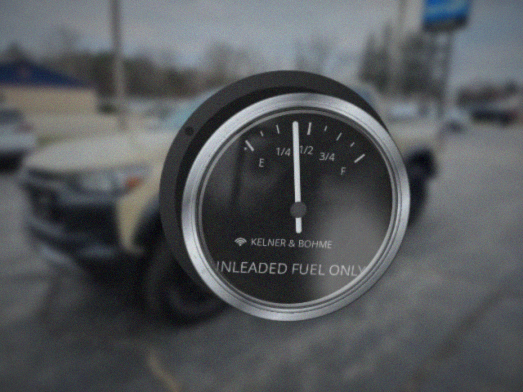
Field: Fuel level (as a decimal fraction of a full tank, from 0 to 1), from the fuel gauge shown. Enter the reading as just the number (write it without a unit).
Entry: 0.375
